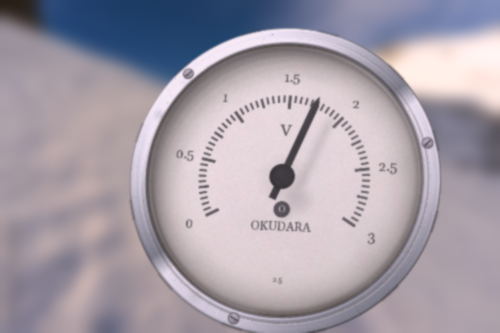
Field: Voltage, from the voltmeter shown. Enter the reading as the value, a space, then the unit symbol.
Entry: 1.75 V
